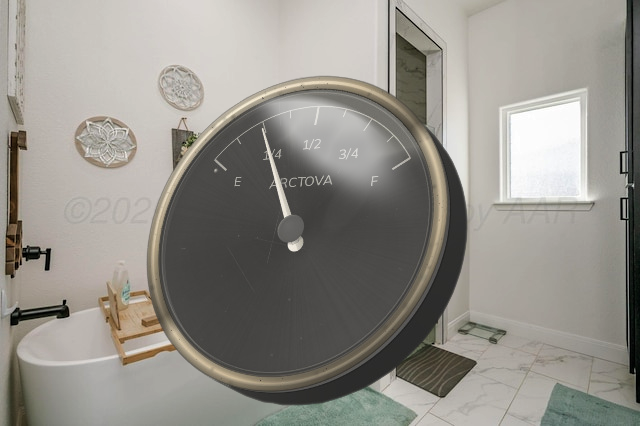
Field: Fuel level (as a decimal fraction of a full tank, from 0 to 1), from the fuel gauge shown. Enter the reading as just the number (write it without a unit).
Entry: 0.25
